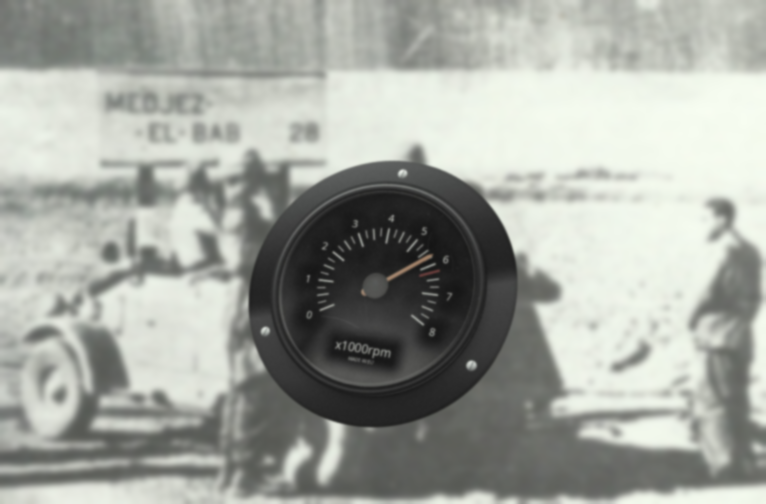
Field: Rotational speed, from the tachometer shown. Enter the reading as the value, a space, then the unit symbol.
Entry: 5750 rpm
